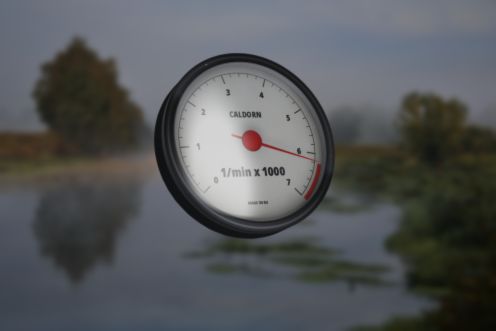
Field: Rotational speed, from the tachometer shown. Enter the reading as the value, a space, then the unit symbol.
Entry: 6200 rpm
